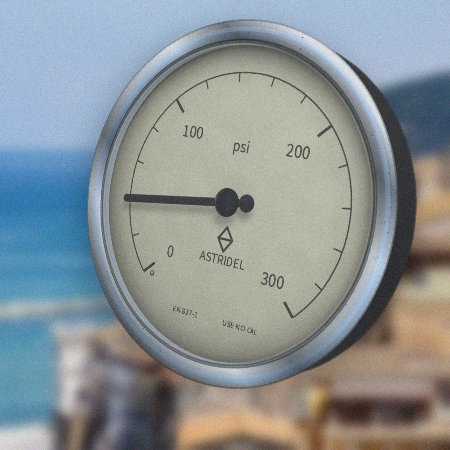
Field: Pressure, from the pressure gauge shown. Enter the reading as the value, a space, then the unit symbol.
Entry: 40 psi
